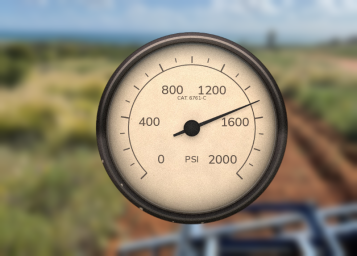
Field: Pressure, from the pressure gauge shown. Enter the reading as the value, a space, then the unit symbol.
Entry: 1500 psi
